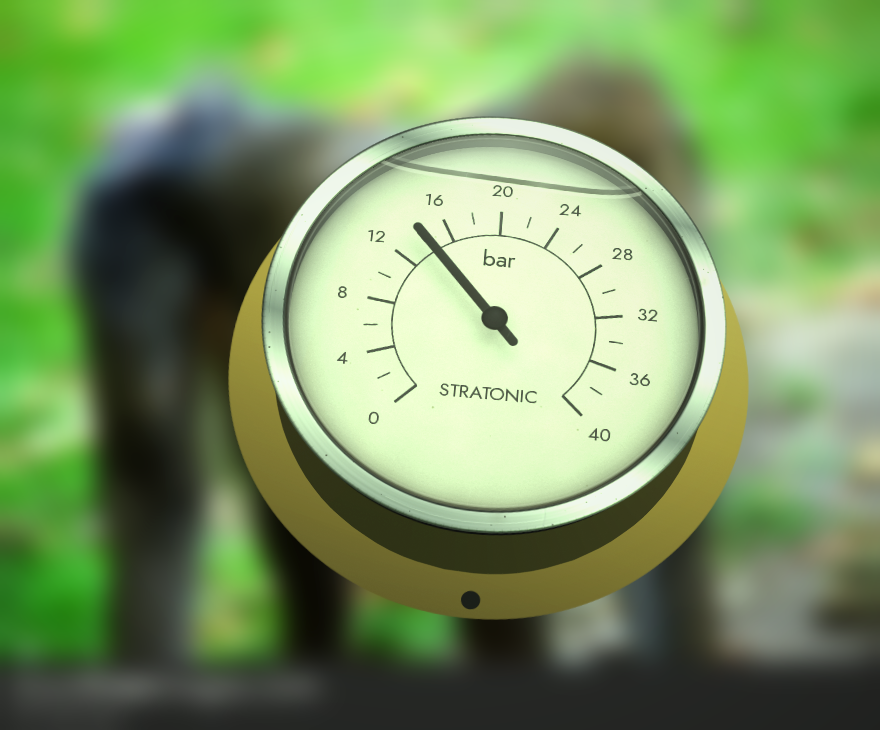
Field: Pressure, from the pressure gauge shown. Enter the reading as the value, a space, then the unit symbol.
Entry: 14 bar
